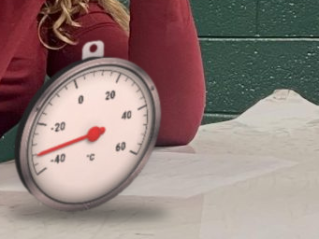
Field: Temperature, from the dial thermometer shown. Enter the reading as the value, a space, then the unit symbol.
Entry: -32 °C
